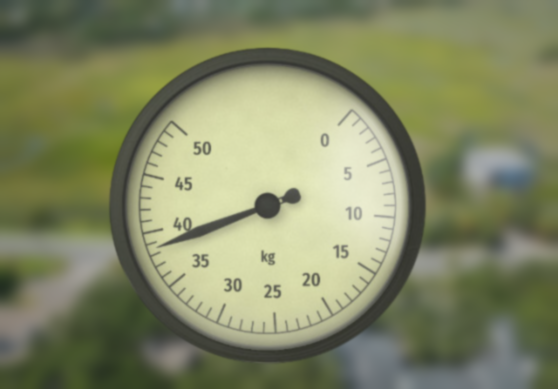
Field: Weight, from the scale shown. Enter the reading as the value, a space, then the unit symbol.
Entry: 38.5 kg
